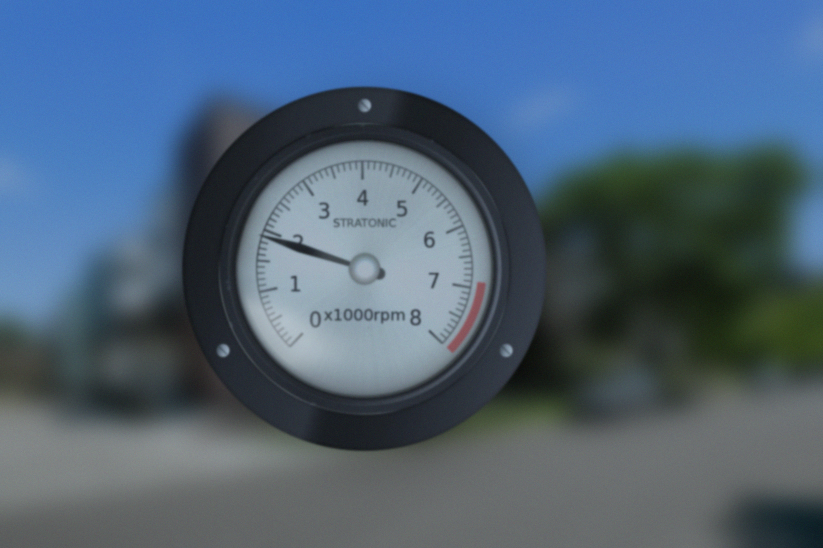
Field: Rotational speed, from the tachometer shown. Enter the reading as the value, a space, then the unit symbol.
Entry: 1900 rpm
